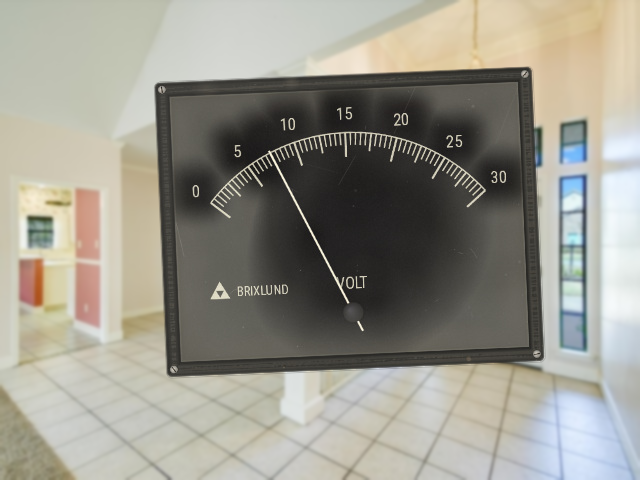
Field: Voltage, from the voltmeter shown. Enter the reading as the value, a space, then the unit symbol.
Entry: 7.5 V
